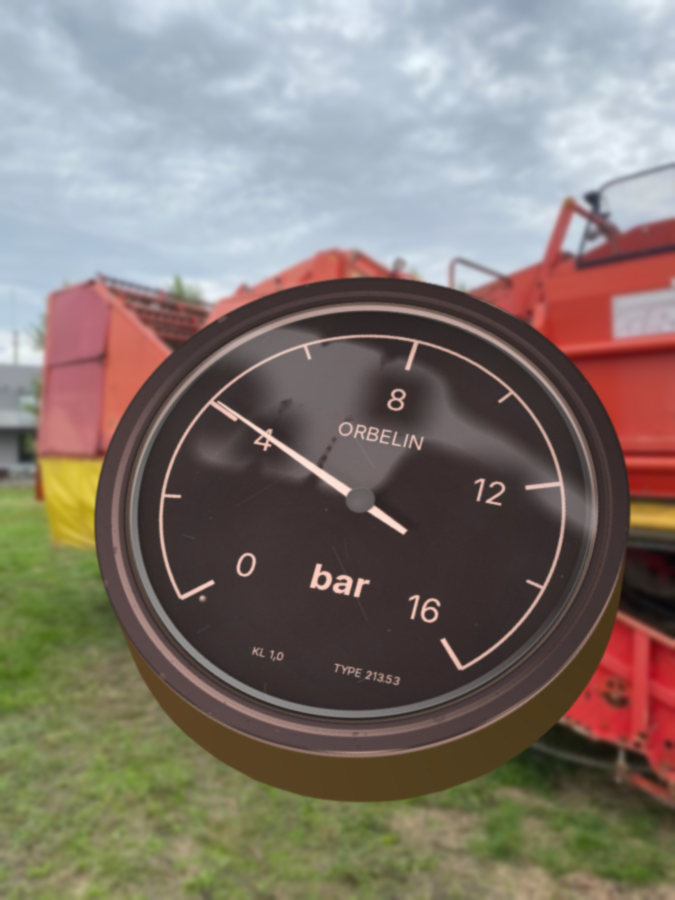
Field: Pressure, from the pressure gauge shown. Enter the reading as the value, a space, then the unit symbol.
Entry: 4 bar
